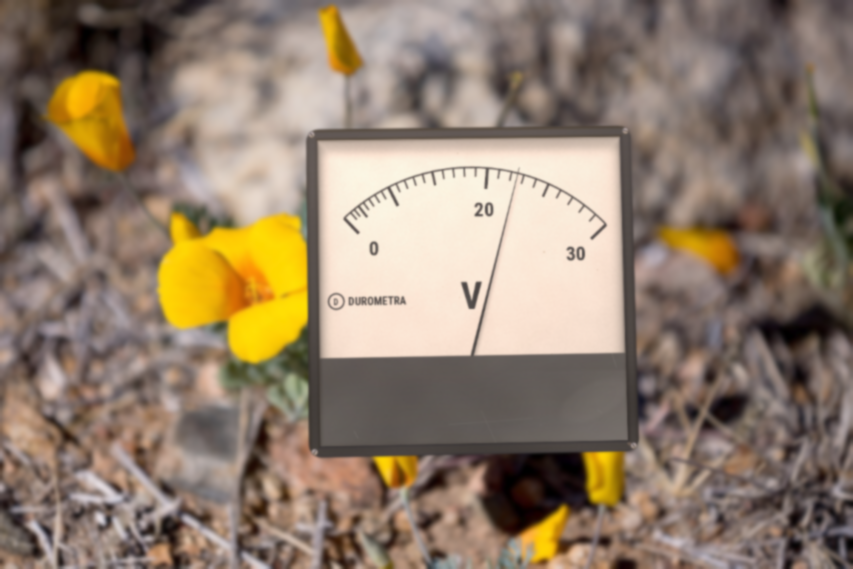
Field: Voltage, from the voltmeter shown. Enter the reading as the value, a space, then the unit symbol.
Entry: 22.5 V
